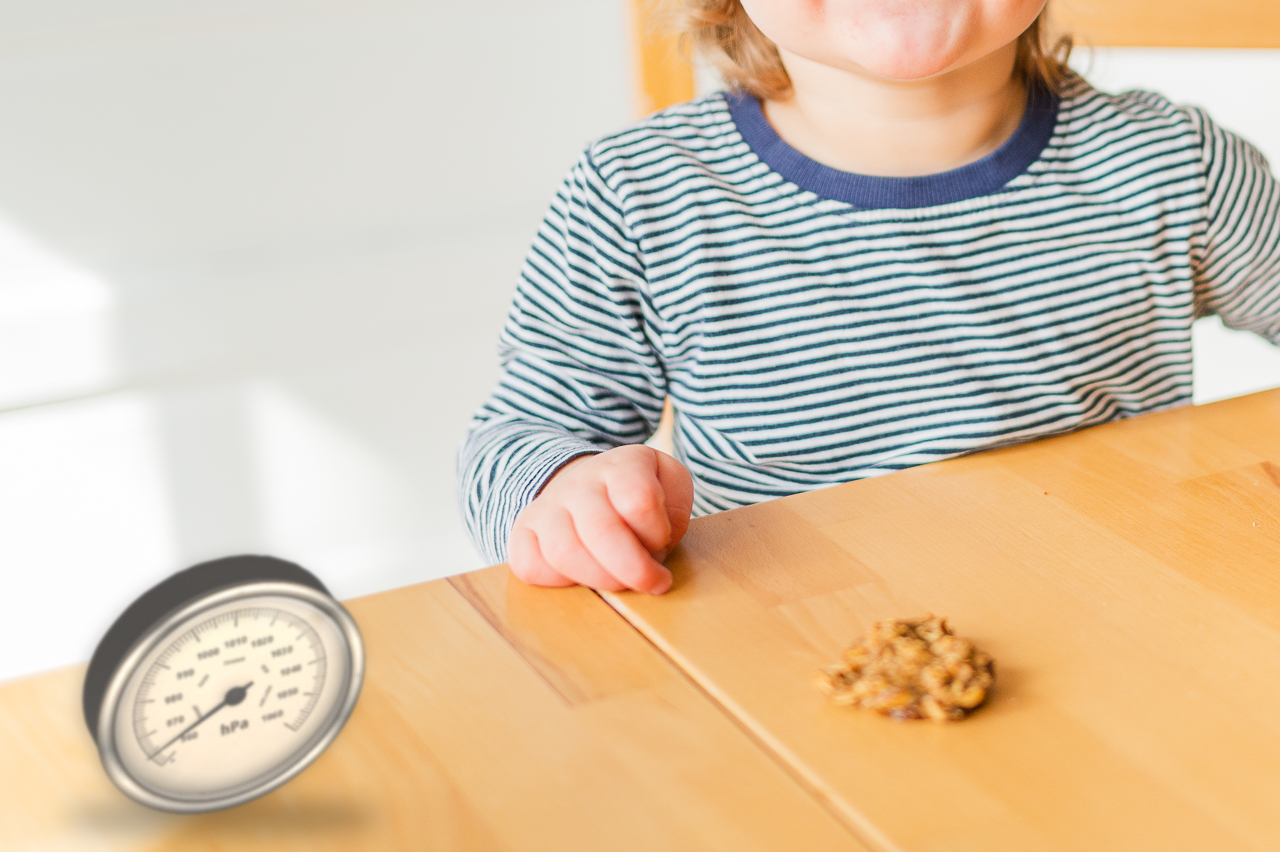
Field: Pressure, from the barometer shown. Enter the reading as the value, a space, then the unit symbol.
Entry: 965 hPa
